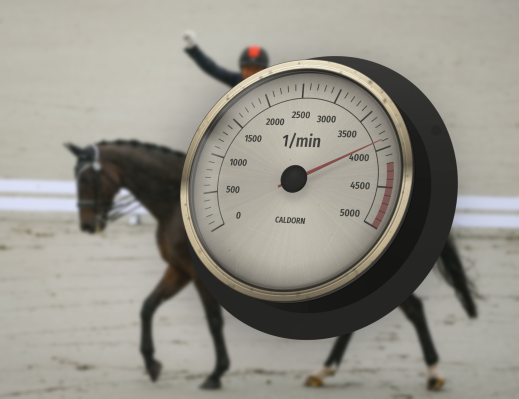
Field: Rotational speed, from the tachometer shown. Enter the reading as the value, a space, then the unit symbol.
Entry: 3900 rpm
